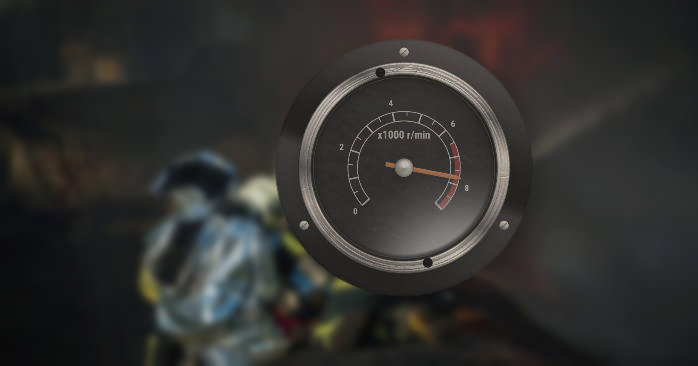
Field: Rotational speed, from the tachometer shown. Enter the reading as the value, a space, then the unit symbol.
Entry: 7750 rpm
